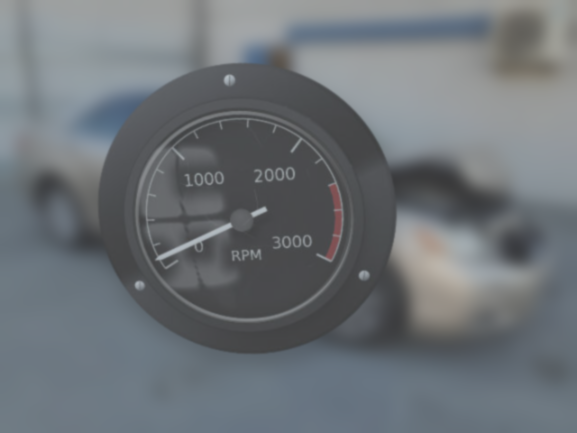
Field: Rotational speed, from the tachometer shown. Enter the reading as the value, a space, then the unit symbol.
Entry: 100 rpm
